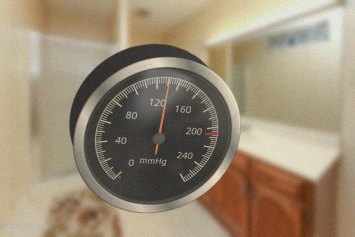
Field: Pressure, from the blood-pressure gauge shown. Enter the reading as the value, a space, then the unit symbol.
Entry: 130 mmHg
